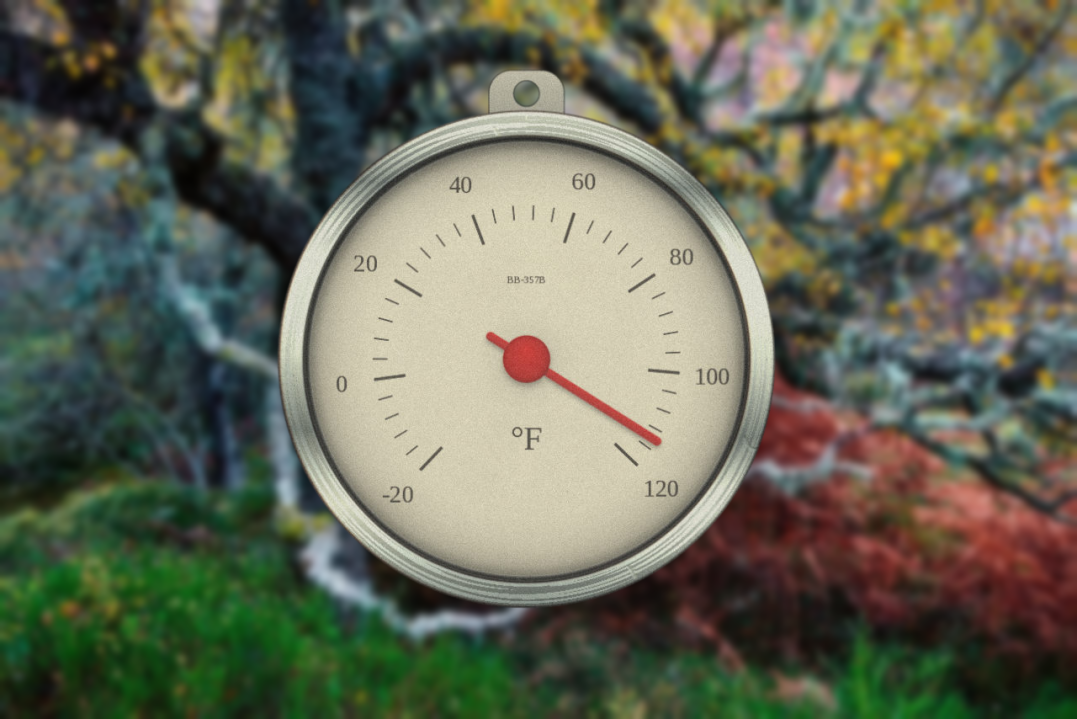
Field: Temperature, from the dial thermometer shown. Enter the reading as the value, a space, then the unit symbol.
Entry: 114 °F
